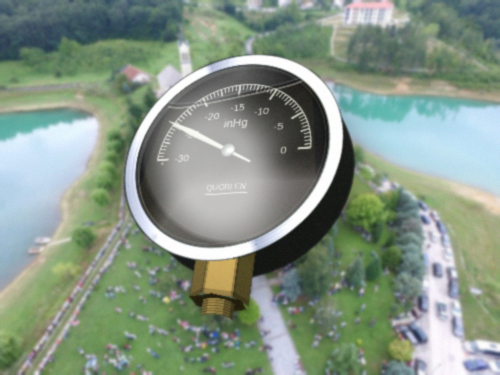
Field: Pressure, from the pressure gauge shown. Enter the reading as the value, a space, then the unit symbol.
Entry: -25 inHg
